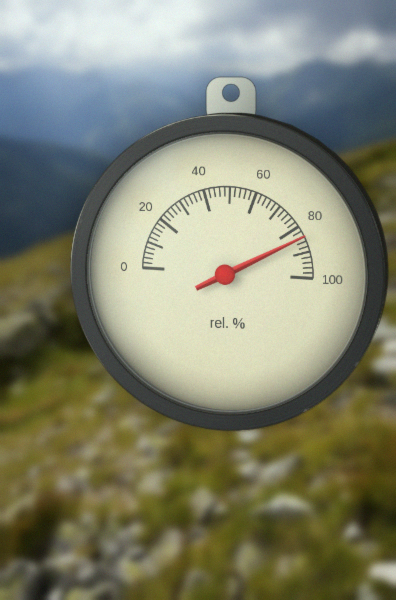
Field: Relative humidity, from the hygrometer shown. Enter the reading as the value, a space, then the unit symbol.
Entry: 84 %
